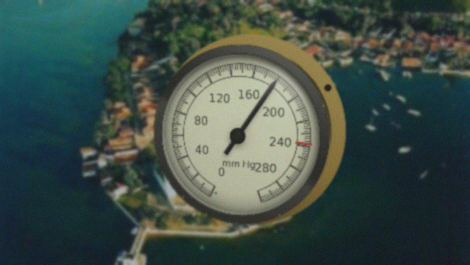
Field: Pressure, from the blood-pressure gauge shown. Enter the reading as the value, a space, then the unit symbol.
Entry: 180 mmHg
